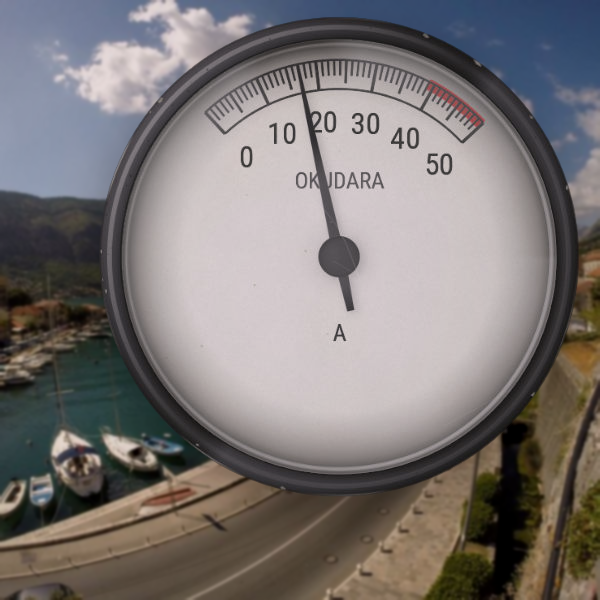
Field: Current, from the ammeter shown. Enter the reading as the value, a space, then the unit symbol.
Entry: 17 A
